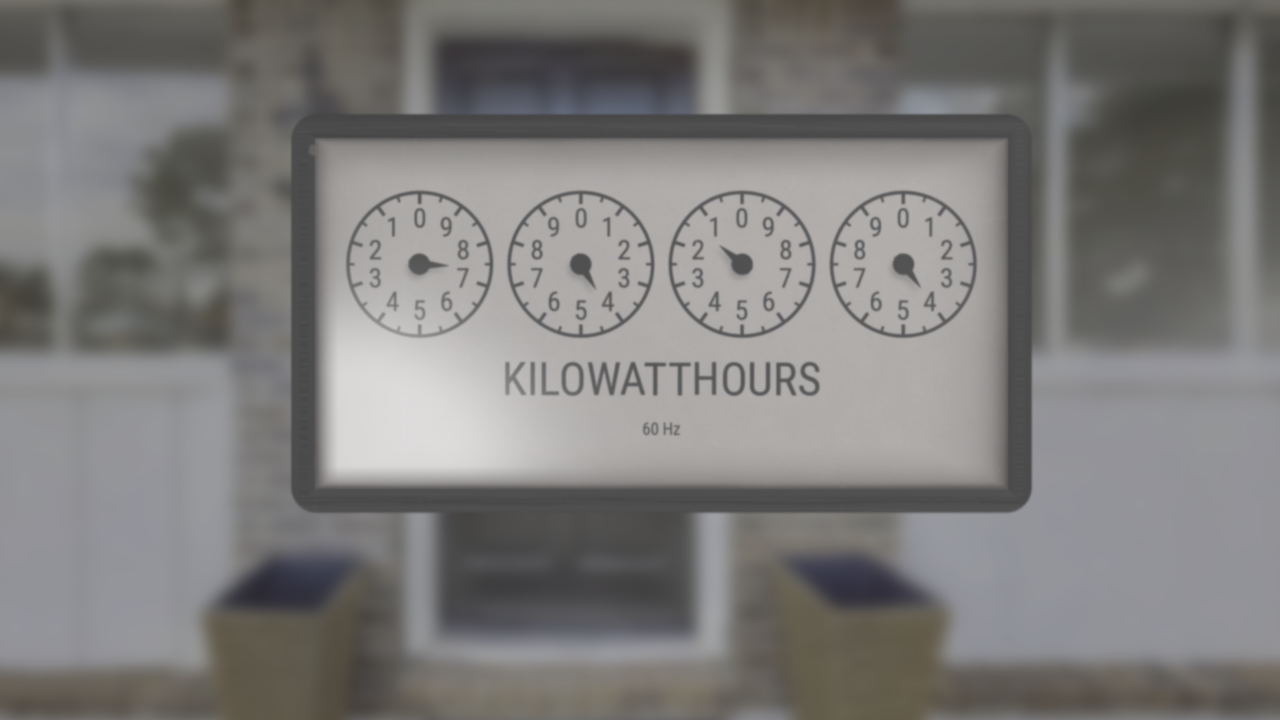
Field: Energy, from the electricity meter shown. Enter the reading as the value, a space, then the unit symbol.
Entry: 7414 kWh
